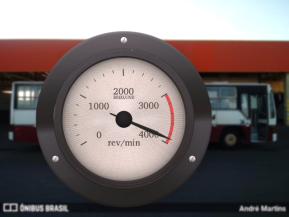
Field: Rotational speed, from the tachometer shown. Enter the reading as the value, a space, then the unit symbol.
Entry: 3900 rpm
